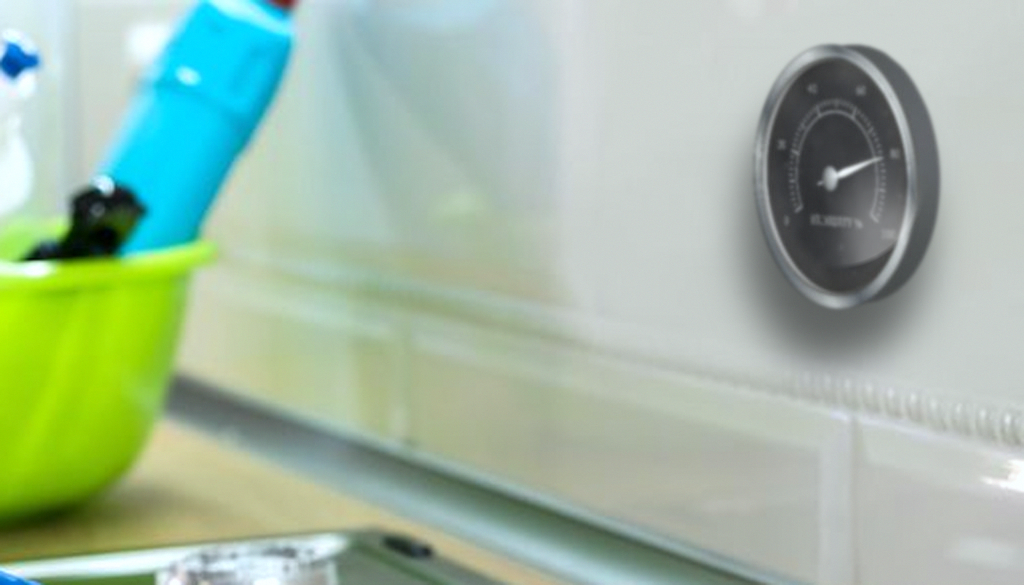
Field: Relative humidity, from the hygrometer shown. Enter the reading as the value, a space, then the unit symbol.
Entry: 80 %
